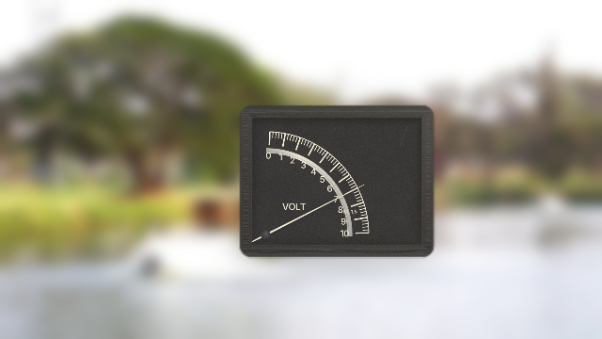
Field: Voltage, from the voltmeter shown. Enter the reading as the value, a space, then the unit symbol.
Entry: 7 V
